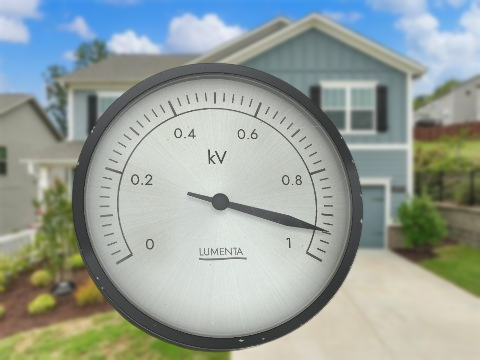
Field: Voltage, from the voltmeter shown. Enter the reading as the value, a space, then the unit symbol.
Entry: 0.94 kV
